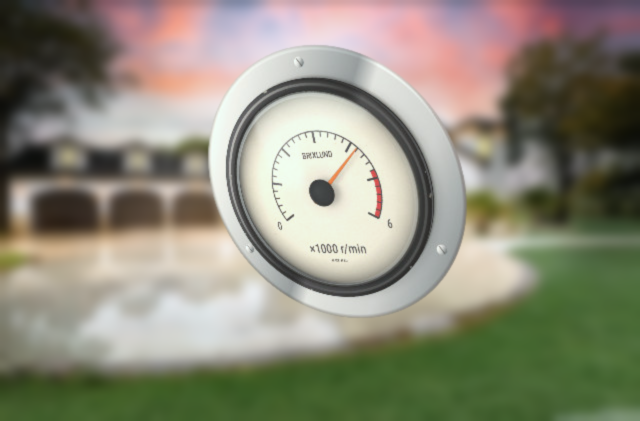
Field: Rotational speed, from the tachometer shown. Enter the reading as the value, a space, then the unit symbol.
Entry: 4200 rpm
